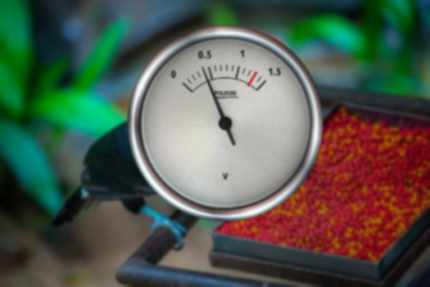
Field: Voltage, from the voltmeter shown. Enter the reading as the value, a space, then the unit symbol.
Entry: 0.4 V
